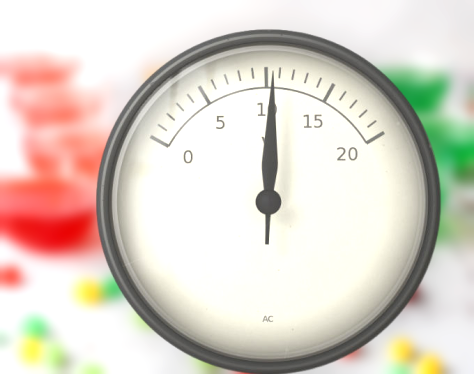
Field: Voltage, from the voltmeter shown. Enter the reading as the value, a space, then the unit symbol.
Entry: 10.5 V
